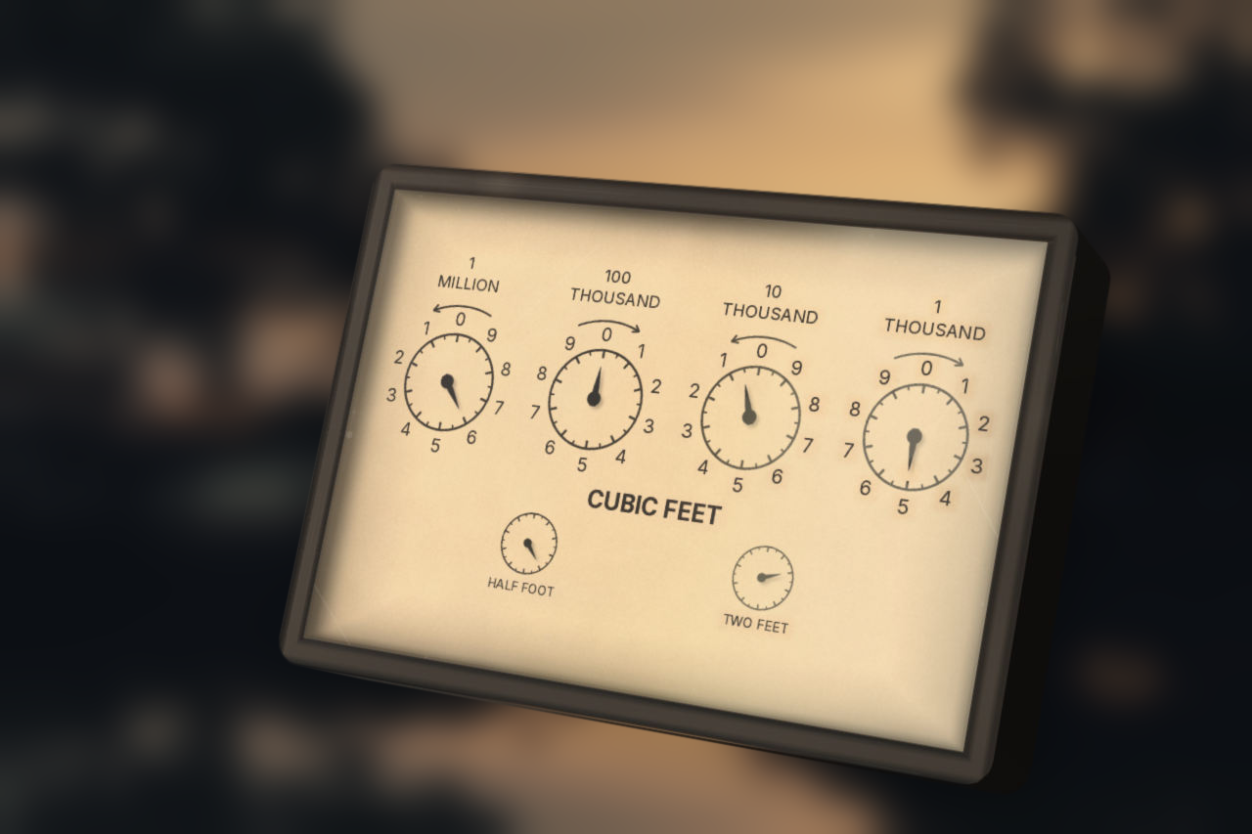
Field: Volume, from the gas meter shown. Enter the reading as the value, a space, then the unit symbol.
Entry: 600500 ft³
